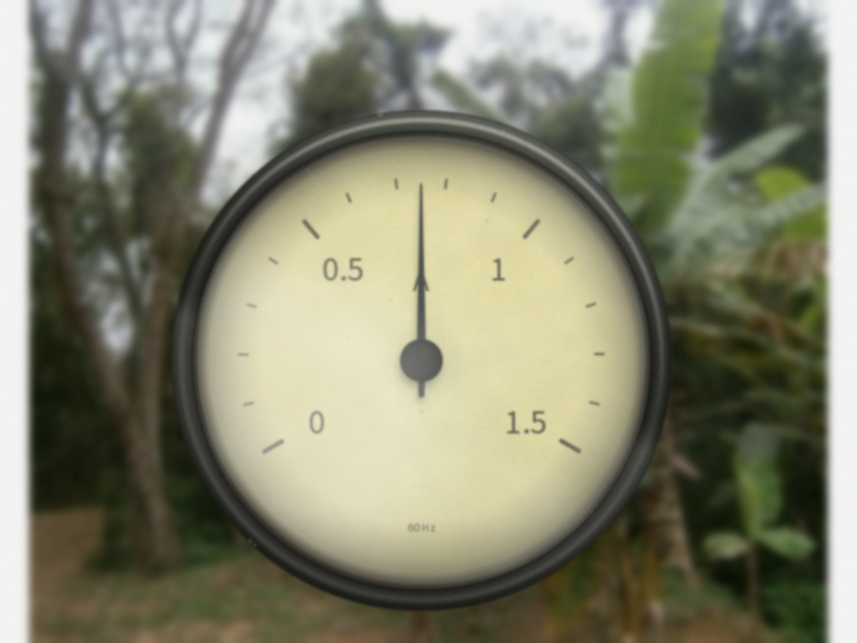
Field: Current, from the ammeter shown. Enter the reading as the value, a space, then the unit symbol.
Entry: 0.75 A
